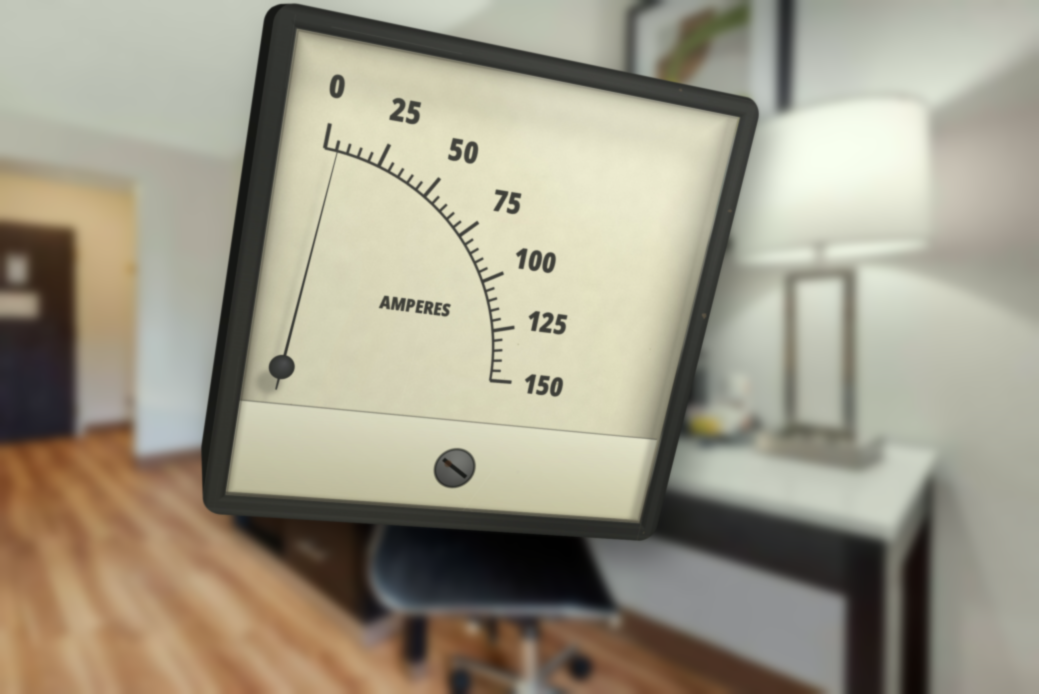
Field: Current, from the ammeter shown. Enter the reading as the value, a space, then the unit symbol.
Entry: 5 A
